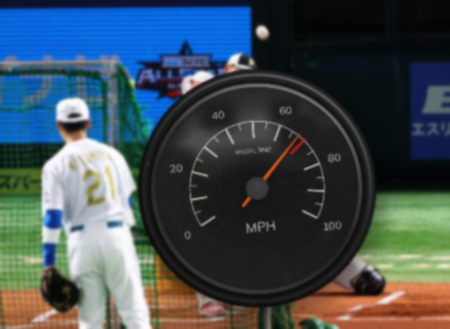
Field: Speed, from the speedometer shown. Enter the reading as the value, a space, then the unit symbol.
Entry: 67.5 mph
